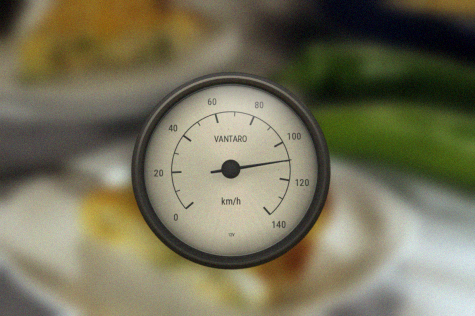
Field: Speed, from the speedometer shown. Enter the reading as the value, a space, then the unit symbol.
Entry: 110 km/h
